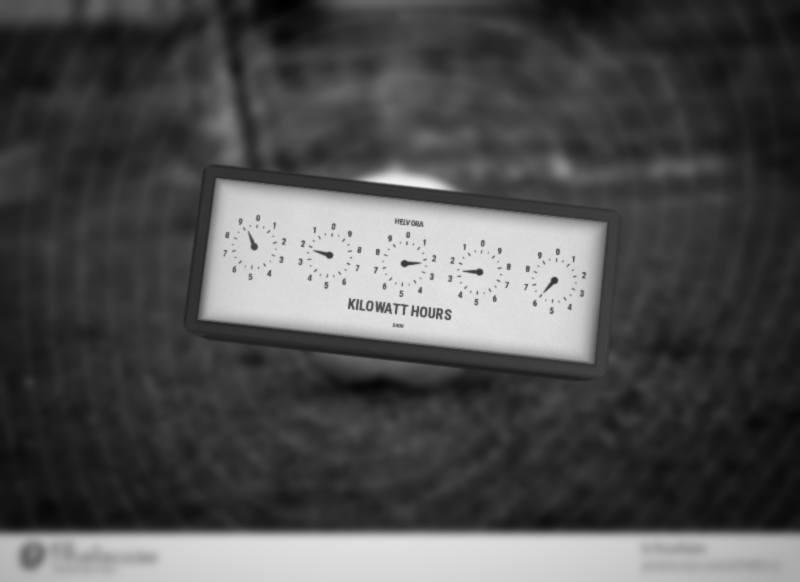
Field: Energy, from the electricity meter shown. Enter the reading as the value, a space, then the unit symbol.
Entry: 92226 kWh
